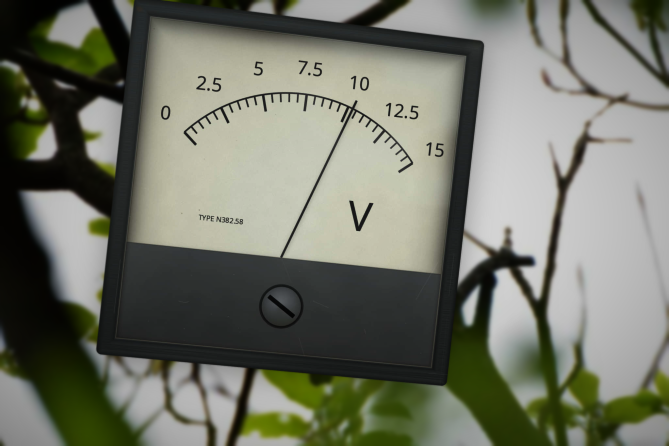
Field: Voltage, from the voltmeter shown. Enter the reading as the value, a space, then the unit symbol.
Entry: 10.25 V
